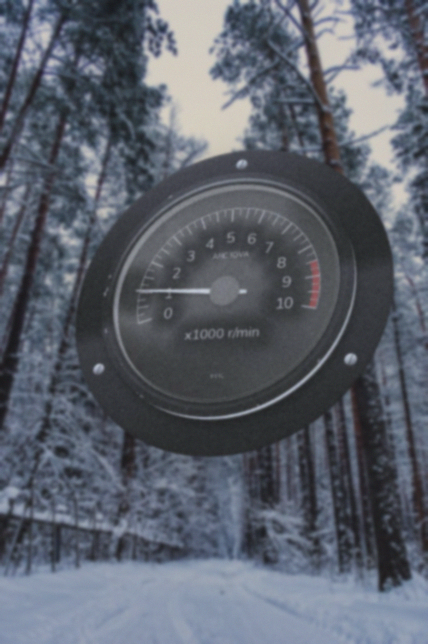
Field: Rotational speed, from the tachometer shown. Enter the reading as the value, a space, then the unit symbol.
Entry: 1000 rpm
